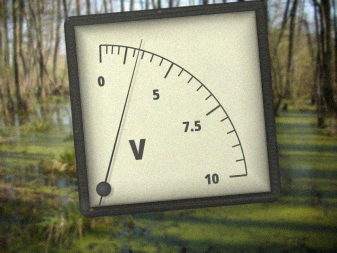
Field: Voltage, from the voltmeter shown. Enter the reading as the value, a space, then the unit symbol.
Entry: 3.25 V
